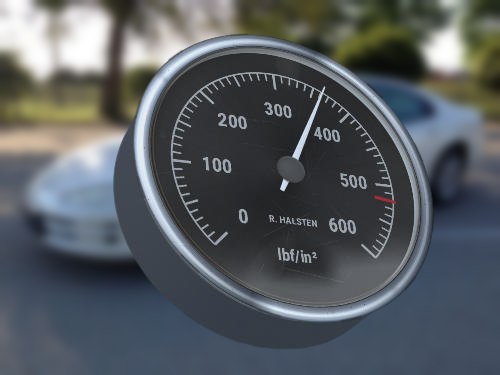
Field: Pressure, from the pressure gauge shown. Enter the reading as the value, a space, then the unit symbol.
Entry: 360 psi
